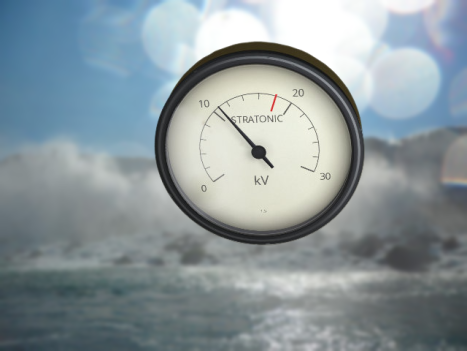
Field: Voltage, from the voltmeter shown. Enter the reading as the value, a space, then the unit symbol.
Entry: 11 kV
